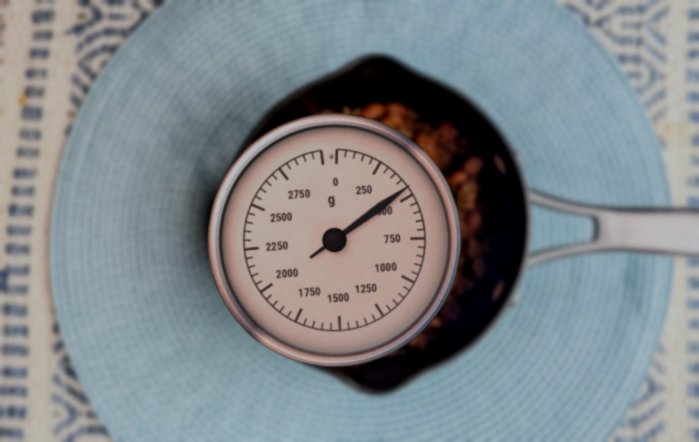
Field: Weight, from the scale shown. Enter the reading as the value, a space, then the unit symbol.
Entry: 450 g
